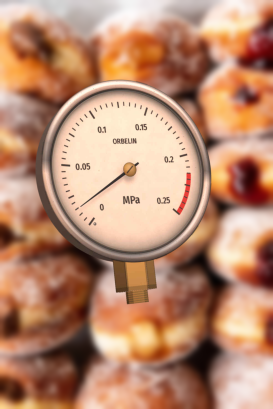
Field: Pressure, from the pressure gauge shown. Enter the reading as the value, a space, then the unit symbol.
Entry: 0.015 MPa
